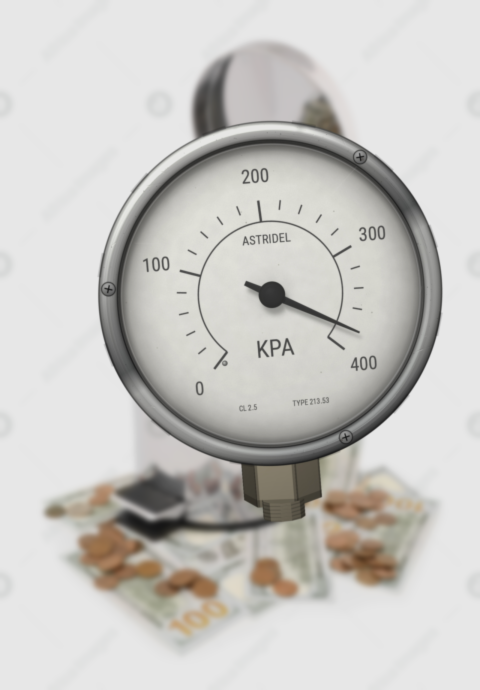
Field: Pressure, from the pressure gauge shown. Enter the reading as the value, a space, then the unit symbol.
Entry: 380 kPa
